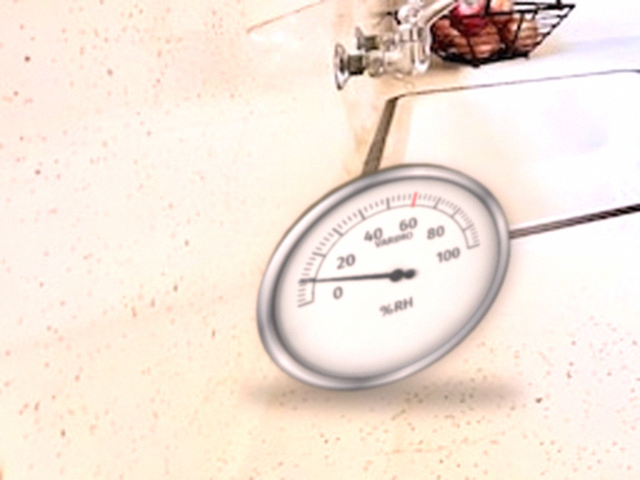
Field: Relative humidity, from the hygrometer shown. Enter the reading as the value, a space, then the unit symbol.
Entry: 10 %
